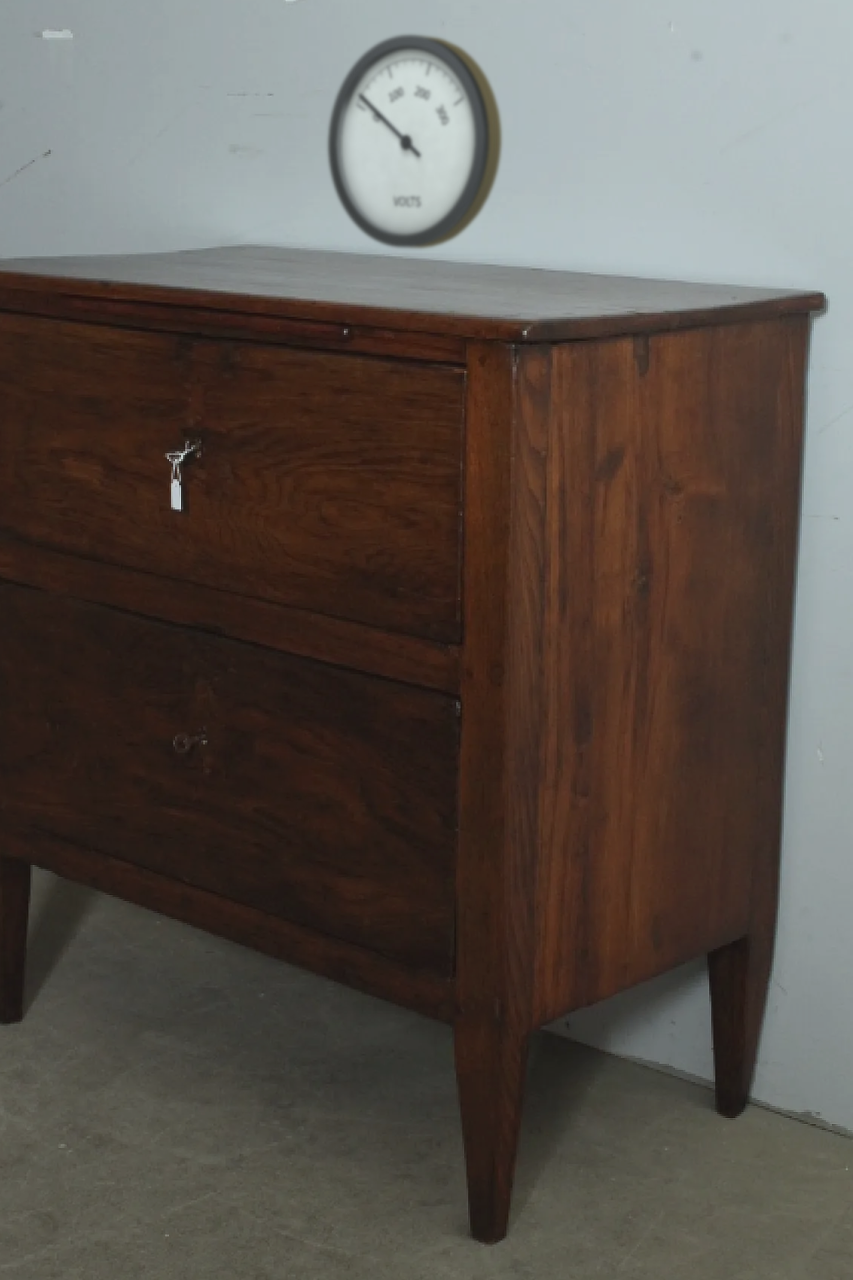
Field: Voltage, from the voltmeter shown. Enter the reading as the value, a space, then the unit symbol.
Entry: 20 V
